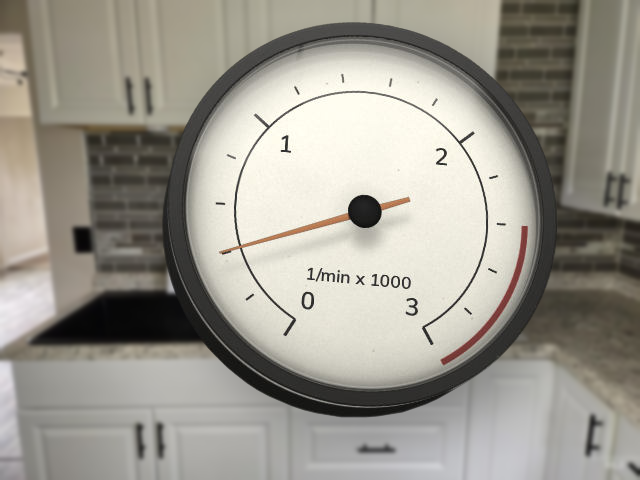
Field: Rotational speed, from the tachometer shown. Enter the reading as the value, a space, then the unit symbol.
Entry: 400 rpm
